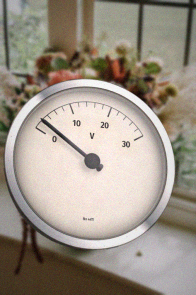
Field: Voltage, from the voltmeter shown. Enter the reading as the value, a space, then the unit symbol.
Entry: 2 V
